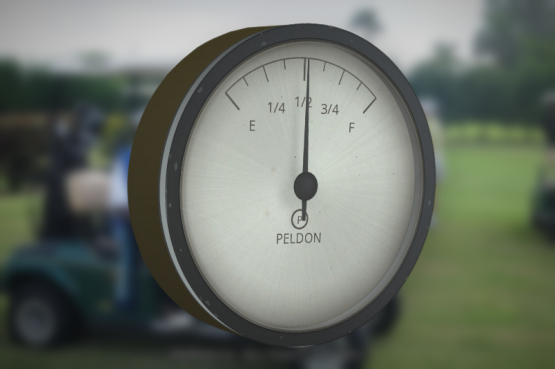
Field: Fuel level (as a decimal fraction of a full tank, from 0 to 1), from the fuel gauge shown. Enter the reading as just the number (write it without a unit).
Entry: 0.5
